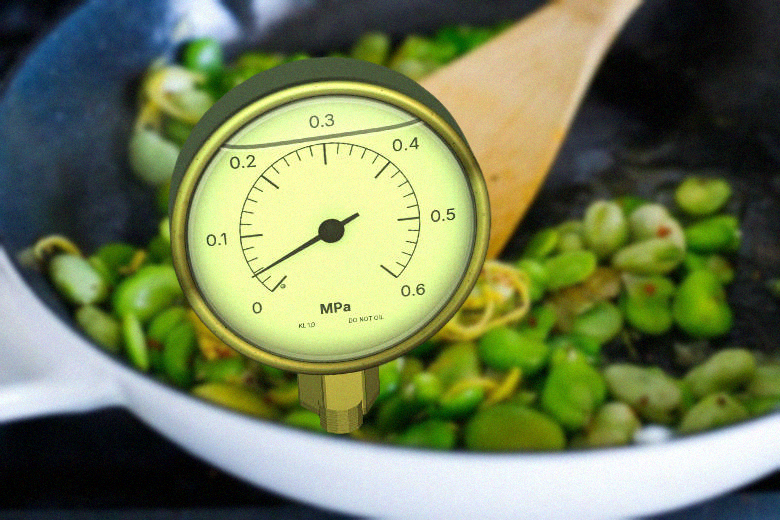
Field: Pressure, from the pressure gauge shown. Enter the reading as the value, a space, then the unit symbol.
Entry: 0.04 MPa
